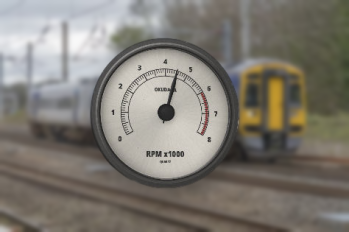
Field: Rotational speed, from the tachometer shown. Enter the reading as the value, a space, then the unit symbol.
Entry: 4500 rpm
